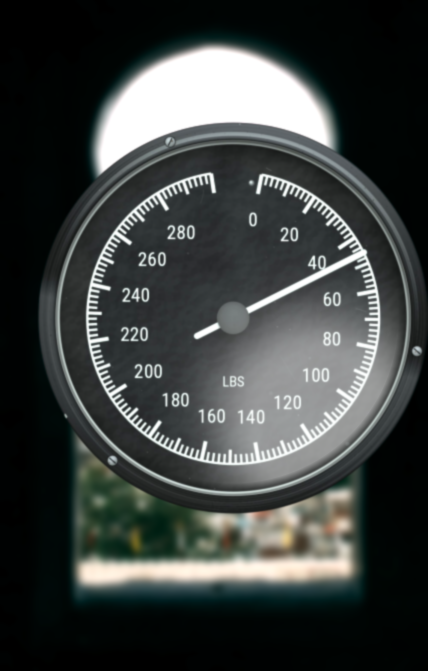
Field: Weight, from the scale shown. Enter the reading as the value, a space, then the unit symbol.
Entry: 46 lb
